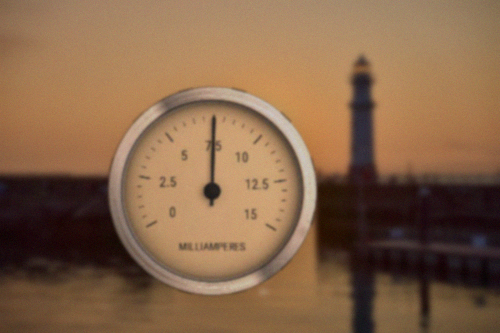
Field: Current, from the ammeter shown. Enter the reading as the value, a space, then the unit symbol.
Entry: 7.5 mA
